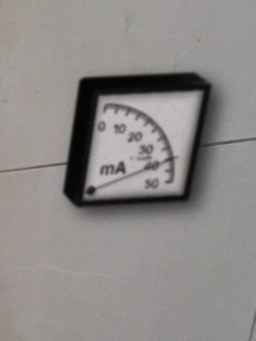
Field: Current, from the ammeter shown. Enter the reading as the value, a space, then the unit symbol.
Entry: 40 mA
